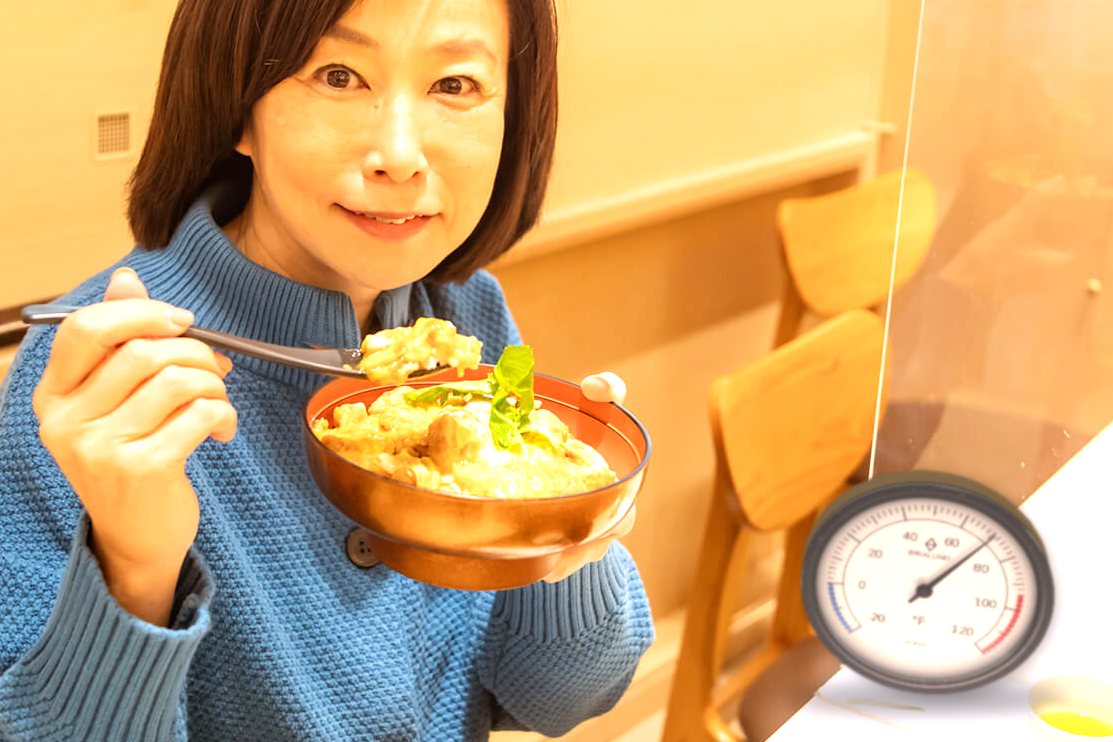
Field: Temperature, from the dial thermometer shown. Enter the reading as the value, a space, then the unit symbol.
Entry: 70 °F
